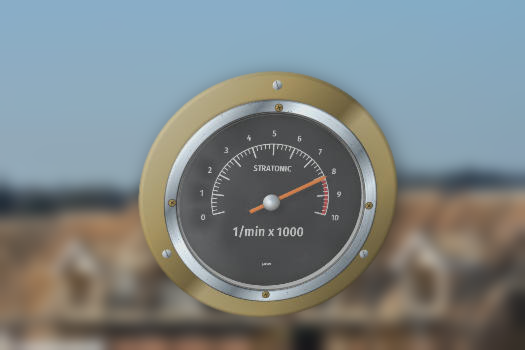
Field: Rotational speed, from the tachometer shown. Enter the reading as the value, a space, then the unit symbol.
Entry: 8000 rpm
